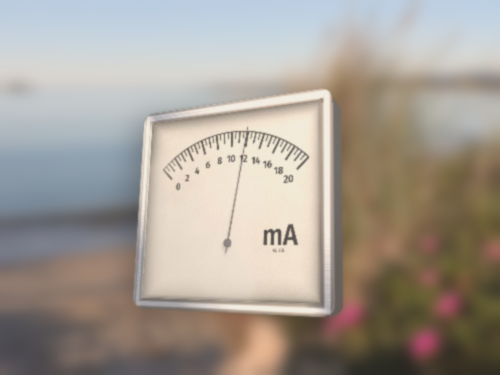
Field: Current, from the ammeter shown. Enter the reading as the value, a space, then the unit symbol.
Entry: 12 mA
